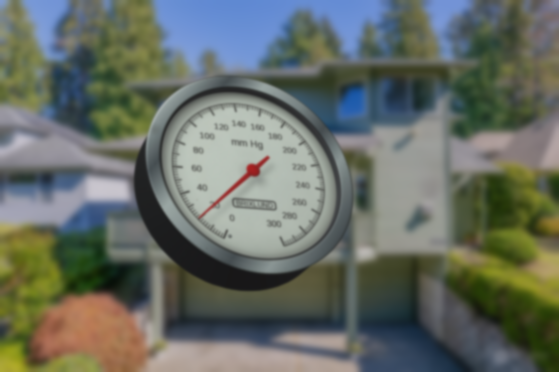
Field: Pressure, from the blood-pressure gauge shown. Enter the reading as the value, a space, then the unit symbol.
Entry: 20 mmHg
